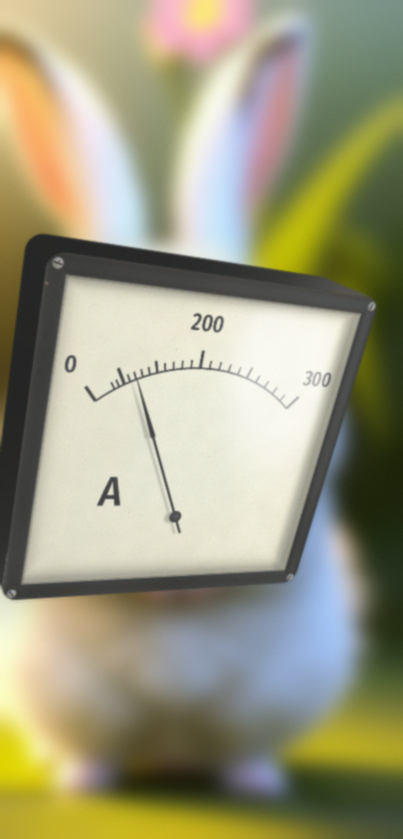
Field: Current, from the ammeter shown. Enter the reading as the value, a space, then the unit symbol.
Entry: 120 A
